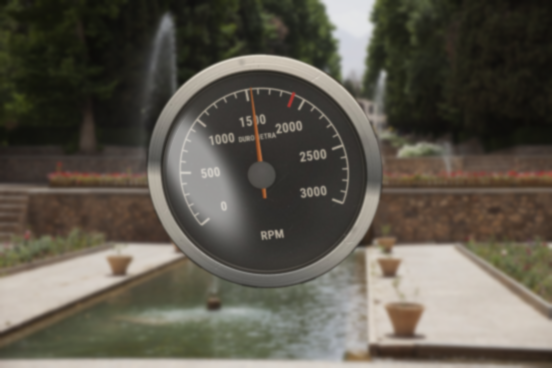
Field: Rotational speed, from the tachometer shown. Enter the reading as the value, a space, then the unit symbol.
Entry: 1550 rpm
